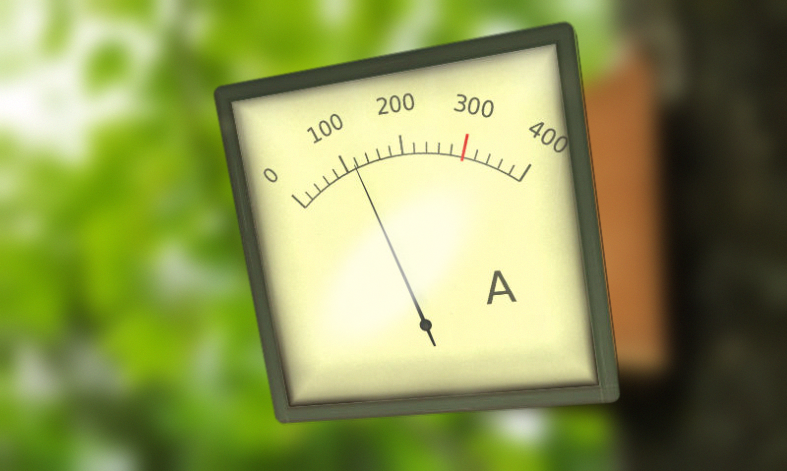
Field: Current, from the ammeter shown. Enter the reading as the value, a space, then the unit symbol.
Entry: 120 A
